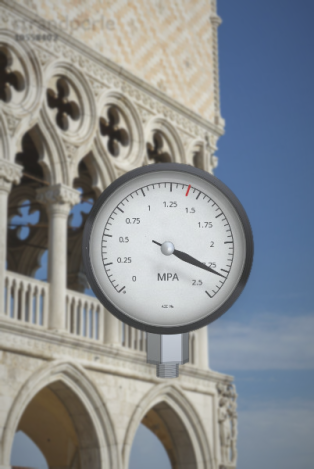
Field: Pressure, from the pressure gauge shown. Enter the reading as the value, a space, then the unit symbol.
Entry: 2.3 MPa
